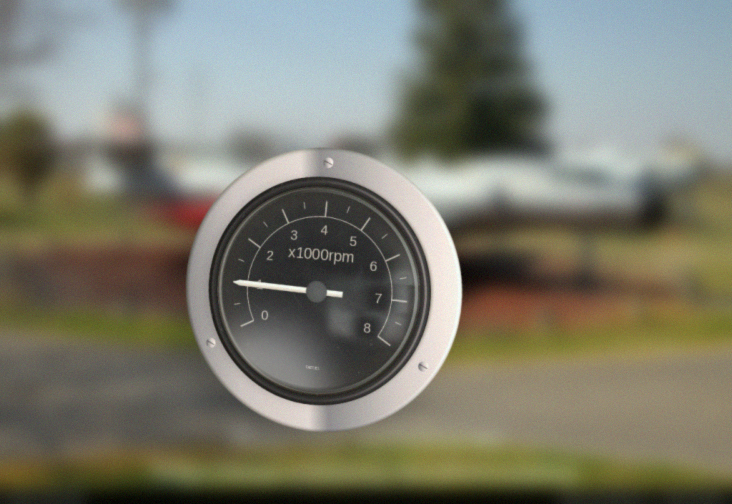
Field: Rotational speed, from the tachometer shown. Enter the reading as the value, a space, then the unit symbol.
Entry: 1000 rpm
